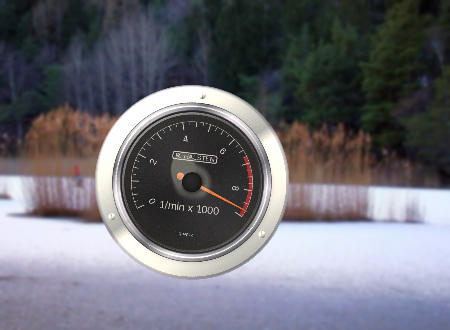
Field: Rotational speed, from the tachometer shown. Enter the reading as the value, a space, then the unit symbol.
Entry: 8750 rpm
